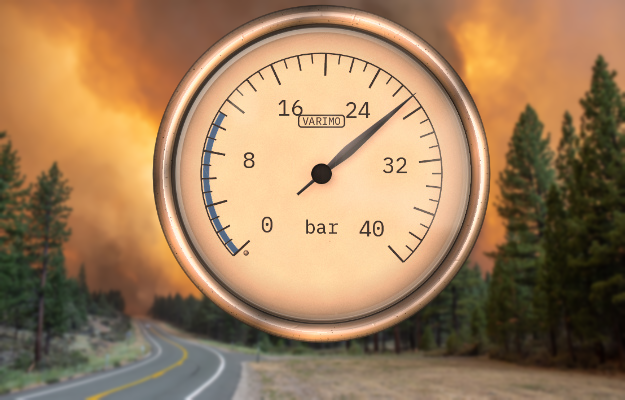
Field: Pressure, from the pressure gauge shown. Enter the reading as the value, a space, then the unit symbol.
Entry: 27 bar
